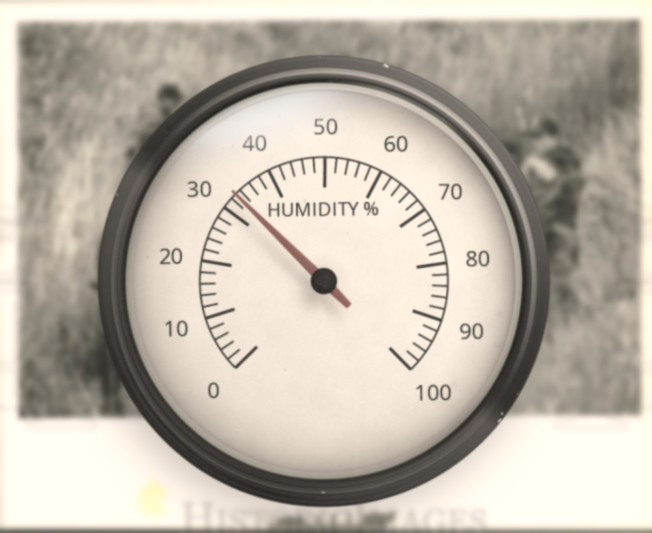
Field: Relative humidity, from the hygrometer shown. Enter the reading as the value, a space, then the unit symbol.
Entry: 33 %
